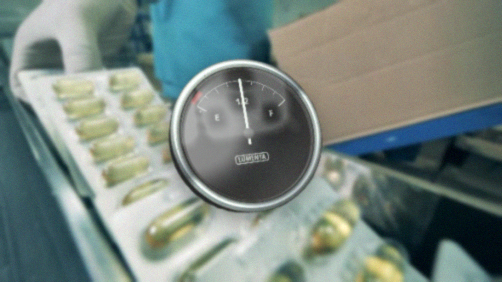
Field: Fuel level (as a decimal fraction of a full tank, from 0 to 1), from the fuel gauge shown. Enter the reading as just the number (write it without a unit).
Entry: 0.5
